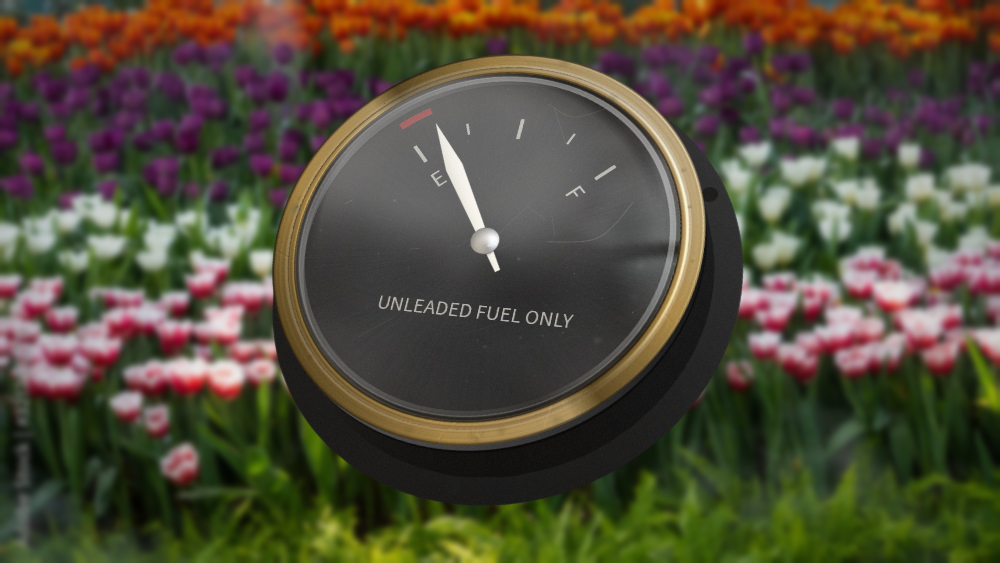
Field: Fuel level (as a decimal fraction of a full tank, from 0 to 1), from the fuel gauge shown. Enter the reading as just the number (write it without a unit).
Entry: 0.125
